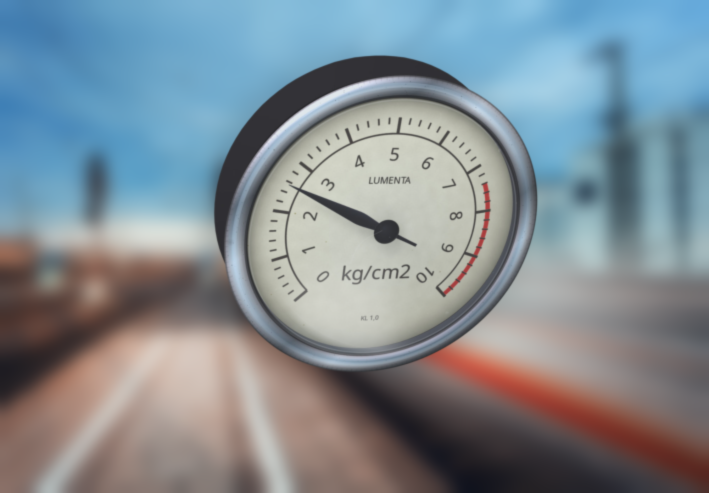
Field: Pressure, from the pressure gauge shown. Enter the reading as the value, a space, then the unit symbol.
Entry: 2.6 kg/cm²
